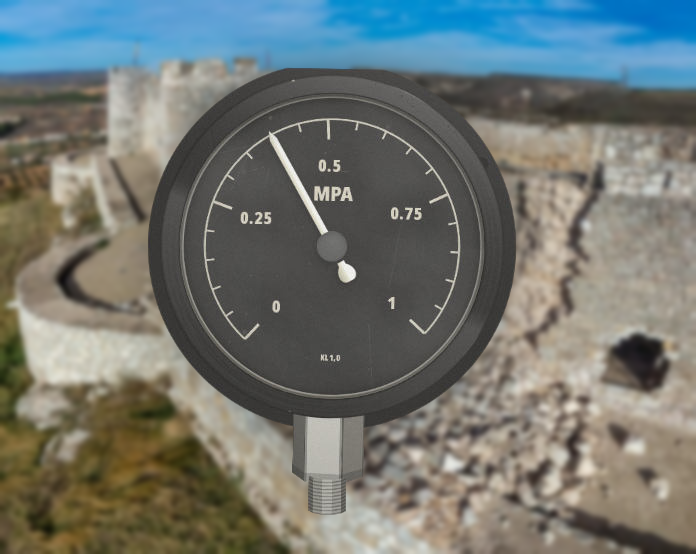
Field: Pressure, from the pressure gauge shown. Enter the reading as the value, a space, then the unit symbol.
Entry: 0.4 MPa
